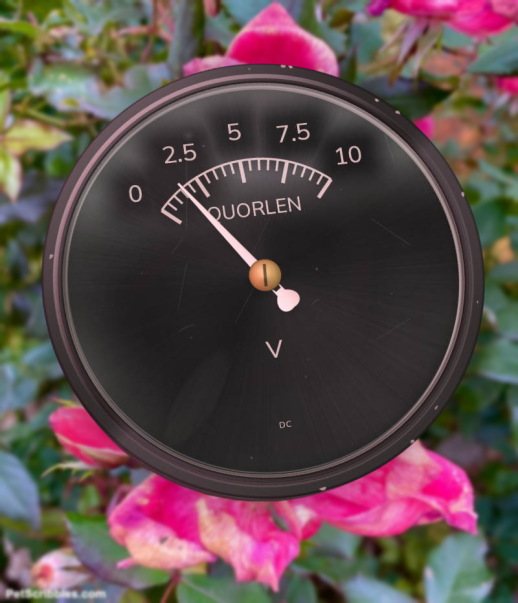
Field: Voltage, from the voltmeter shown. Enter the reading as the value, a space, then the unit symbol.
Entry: 1.5 V
